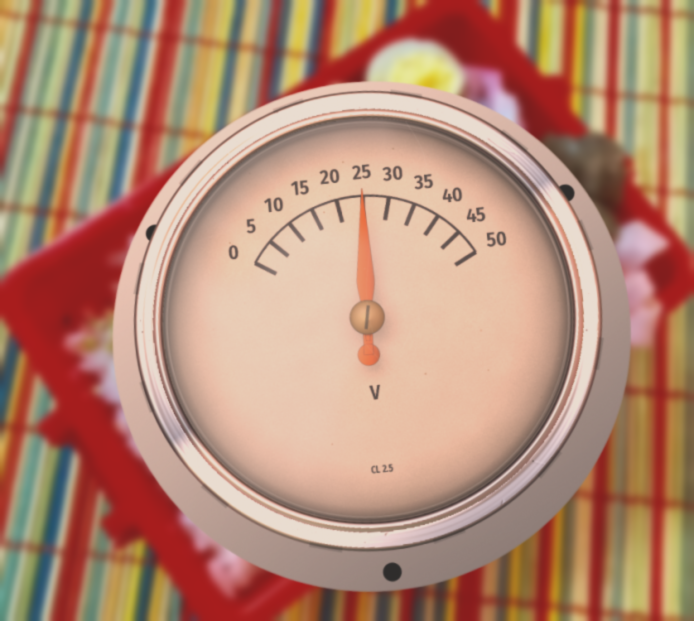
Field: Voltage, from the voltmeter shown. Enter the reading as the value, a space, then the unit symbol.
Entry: 25 V
